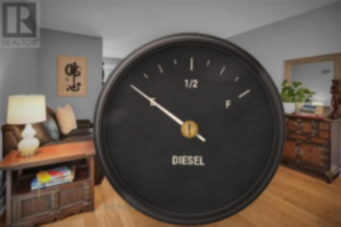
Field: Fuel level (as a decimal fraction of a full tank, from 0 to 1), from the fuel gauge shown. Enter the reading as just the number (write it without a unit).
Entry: 0
